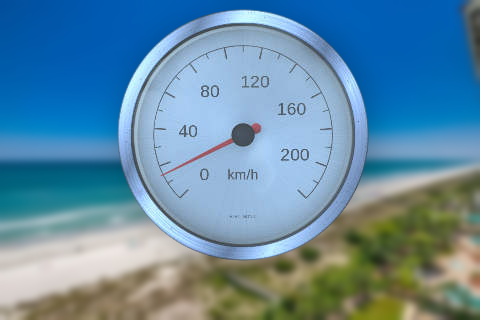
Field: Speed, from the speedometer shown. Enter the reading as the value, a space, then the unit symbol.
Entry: 15 km/h
